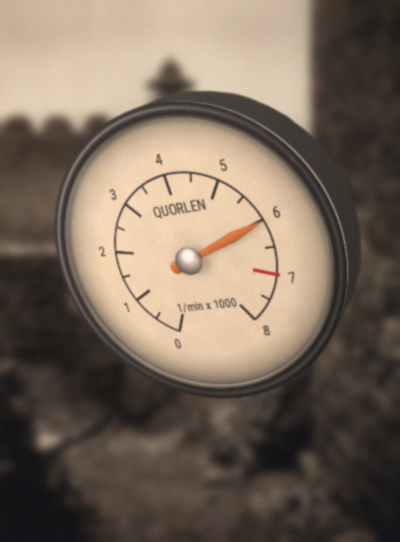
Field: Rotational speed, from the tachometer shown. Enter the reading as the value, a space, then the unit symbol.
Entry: 6000 rpm
